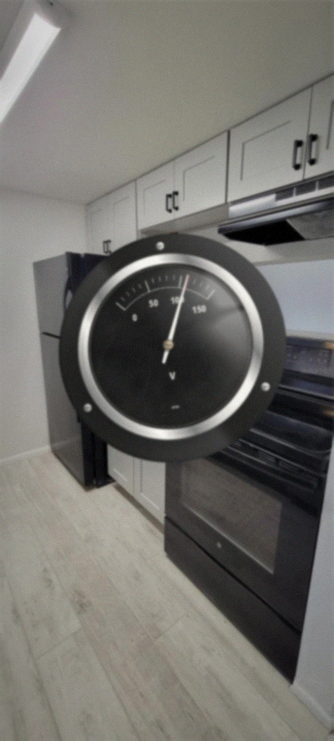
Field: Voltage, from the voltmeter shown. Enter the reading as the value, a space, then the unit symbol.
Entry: 110 V
